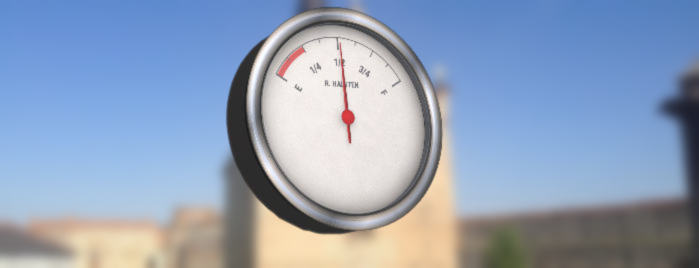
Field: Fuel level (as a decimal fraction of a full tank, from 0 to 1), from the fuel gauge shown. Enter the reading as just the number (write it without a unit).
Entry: 0.5
